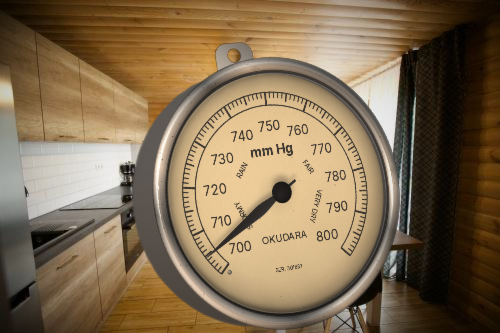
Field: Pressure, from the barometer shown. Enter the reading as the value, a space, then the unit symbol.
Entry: 705 mmHg
